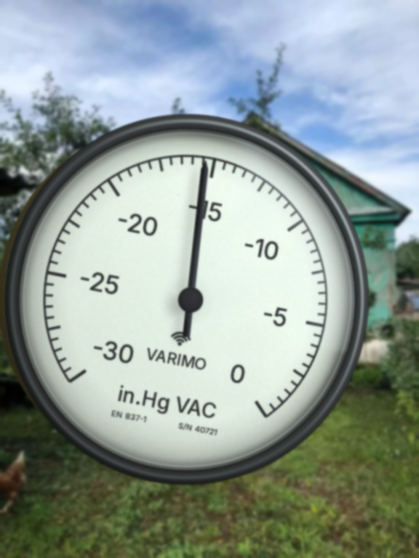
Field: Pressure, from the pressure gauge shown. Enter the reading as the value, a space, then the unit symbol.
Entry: -15.5 inHg
